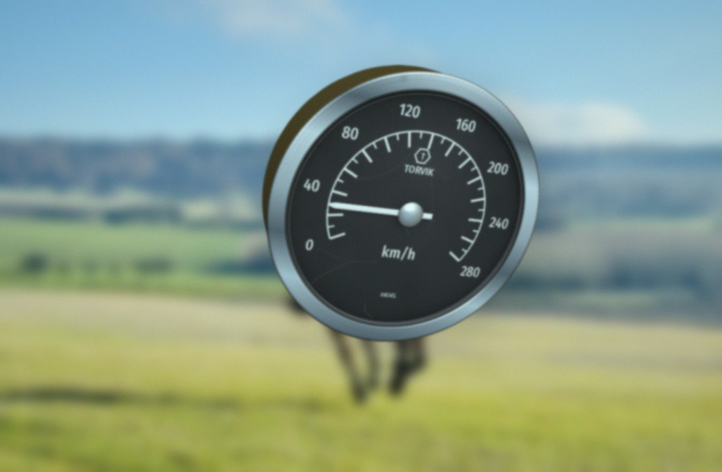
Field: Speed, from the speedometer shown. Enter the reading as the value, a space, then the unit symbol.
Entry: 30 km/h
